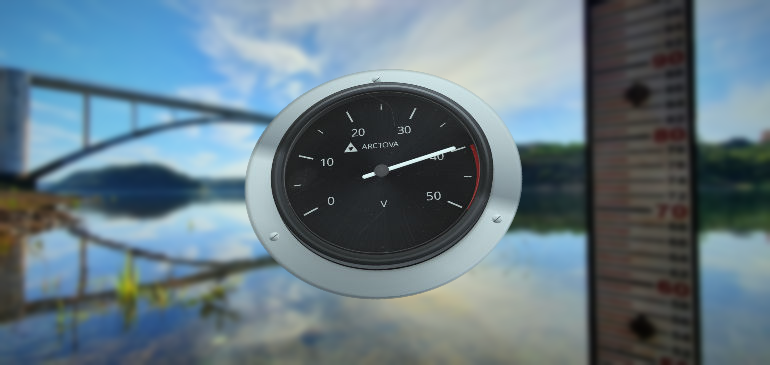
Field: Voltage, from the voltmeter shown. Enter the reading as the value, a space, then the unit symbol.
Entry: 40 V
